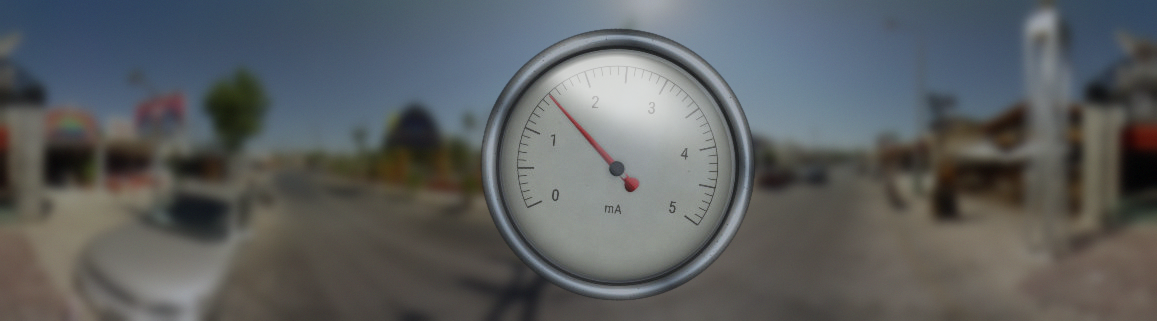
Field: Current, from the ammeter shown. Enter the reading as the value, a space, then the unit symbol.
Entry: 1.5 mA
